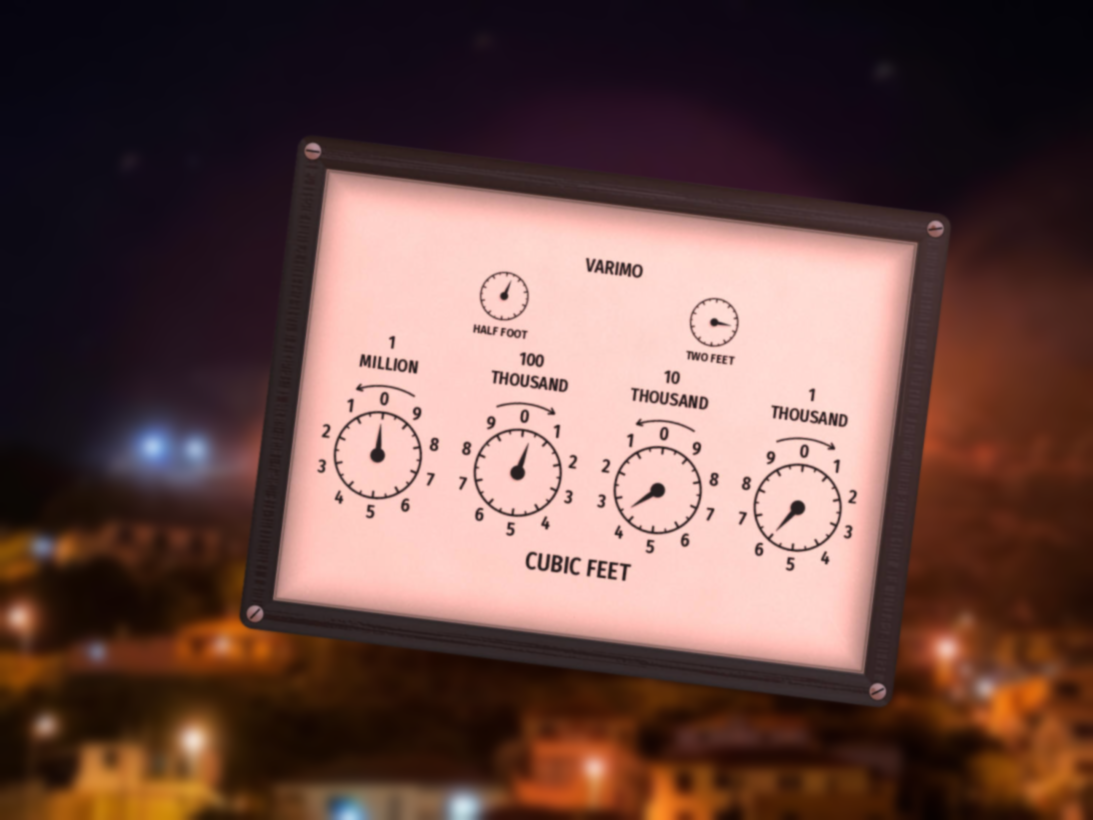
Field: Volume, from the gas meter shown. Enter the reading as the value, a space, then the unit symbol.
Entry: 3600 ft³
